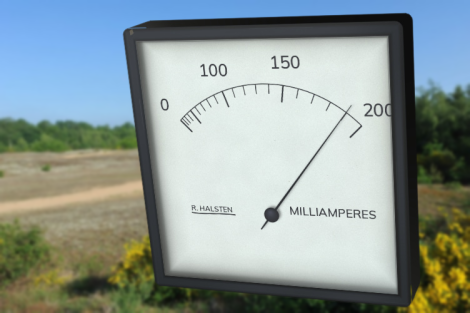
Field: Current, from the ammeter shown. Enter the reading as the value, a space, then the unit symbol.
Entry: 190 mA
